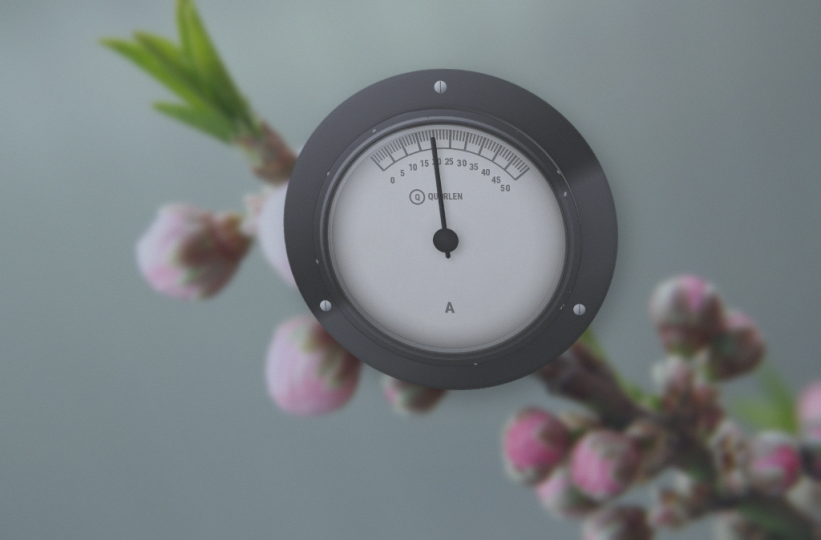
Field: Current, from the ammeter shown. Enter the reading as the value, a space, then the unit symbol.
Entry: 20 A
